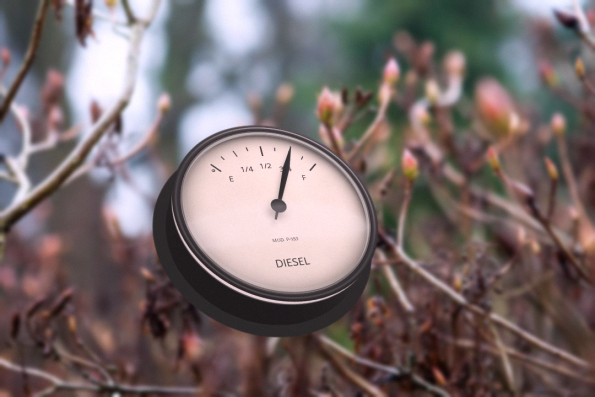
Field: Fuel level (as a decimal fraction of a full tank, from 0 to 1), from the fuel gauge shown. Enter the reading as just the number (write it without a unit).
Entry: 0.75
